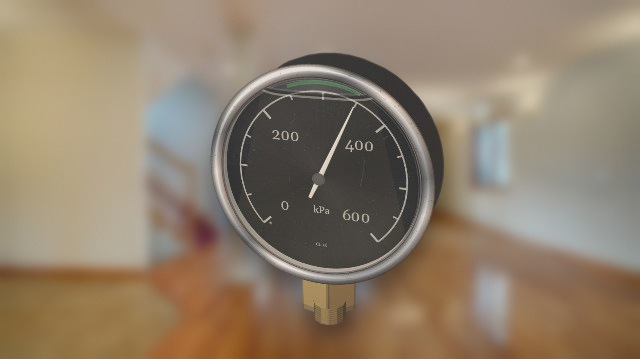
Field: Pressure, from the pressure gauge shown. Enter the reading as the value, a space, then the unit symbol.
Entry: 350 kPa
